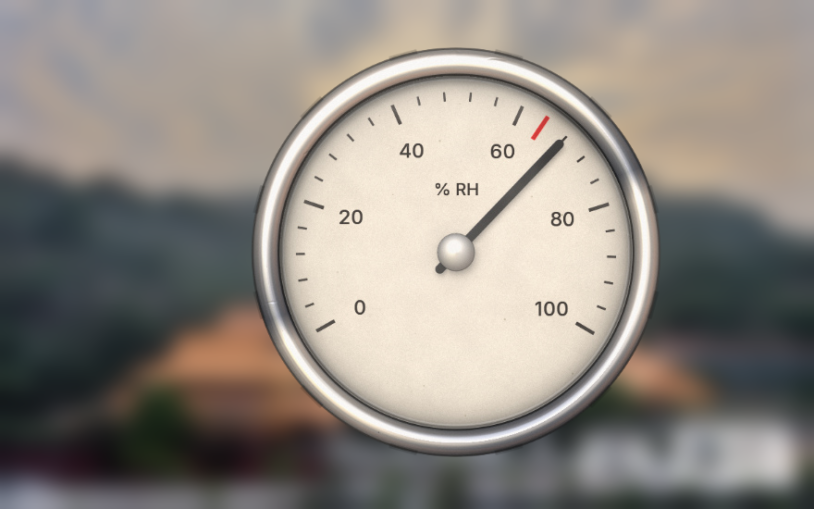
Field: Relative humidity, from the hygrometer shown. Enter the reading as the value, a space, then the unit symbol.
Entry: 68 %
